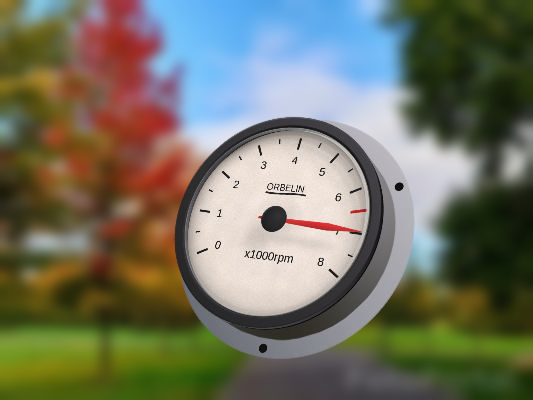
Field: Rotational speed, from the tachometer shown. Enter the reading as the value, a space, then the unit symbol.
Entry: 7000 rpm
